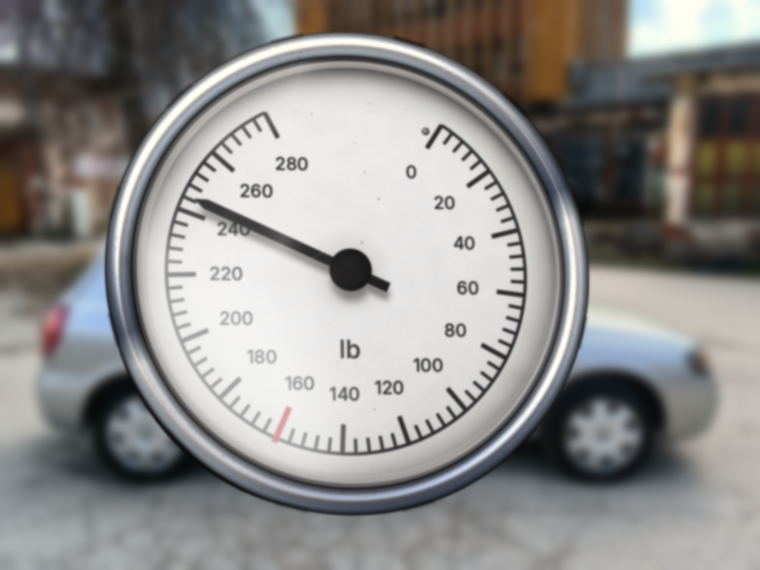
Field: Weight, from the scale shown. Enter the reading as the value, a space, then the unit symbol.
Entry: 244 lb
